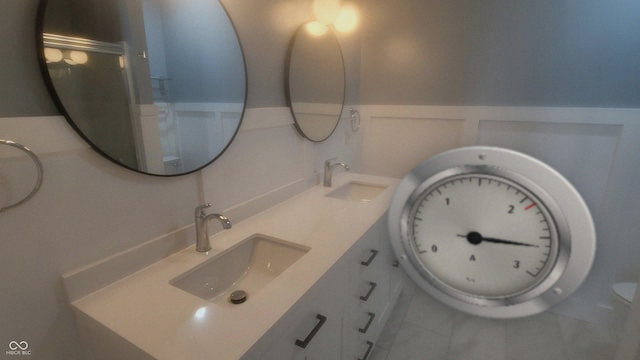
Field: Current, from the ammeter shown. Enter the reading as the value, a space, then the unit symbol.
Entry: 2.6 A
